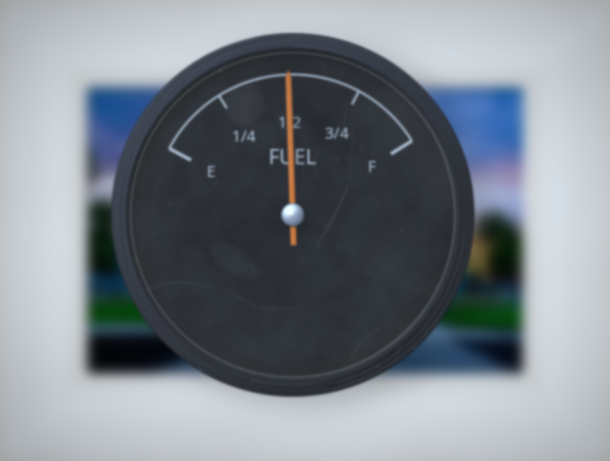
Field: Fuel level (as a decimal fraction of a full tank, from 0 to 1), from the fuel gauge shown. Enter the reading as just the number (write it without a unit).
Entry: 0.5
